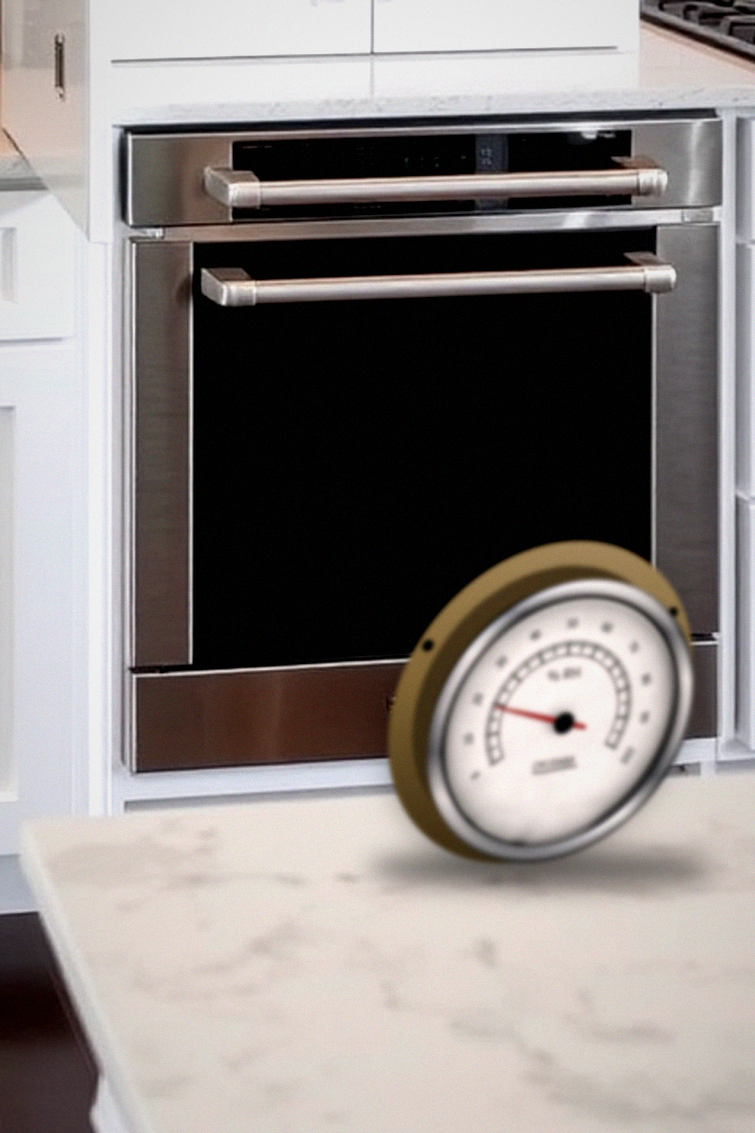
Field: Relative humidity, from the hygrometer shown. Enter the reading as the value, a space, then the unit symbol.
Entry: 20 %
